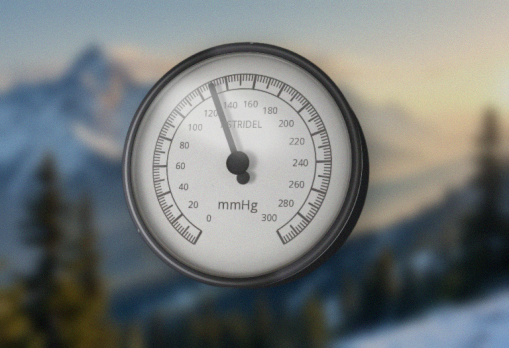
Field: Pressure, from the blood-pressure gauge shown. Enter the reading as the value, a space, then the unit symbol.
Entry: 130 mmHg
